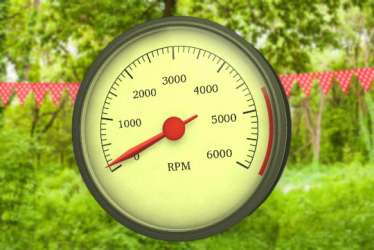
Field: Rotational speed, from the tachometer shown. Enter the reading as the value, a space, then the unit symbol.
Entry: 100 rpm
